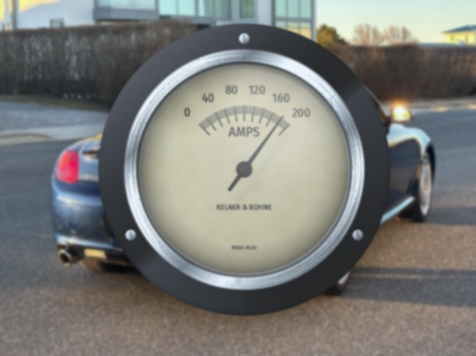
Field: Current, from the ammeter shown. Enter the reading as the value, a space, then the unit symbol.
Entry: 180 A
